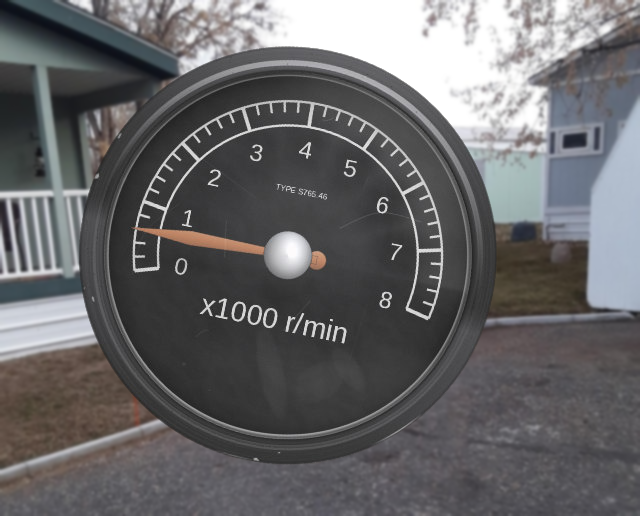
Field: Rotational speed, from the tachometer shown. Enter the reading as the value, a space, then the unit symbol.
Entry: 600 rpm
